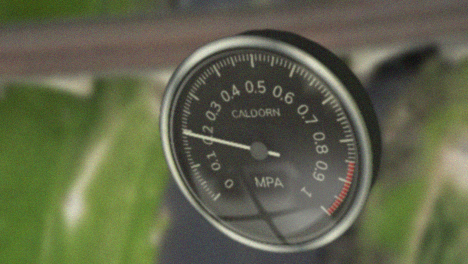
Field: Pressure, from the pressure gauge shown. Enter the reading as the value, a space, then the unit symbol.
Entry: 0.2 MPa
